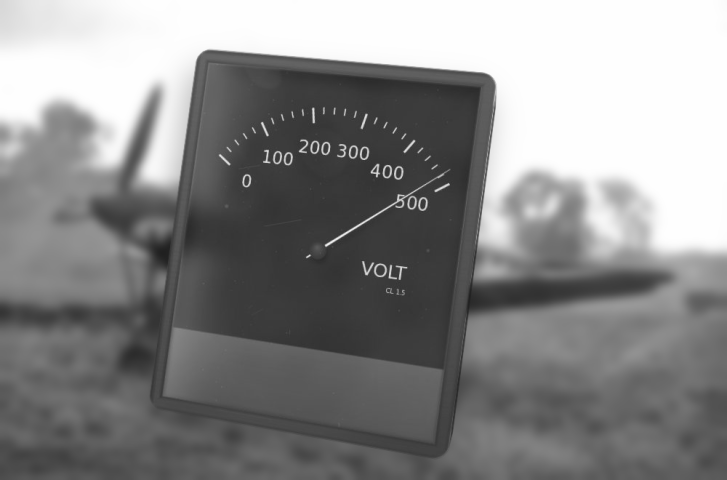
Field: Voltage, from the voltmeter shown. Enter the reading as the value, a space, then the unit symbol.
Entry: 480 V
